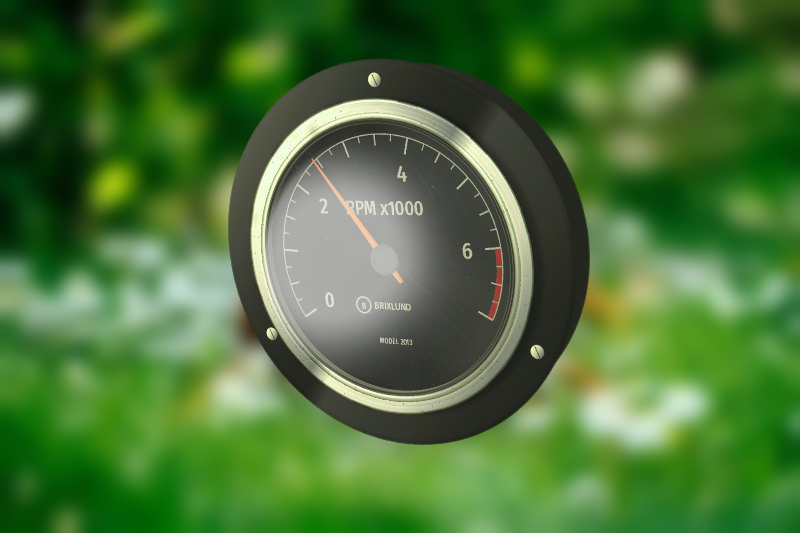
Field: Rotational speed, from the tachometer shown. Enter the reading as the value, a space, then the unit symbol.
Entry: 2500 rpm
